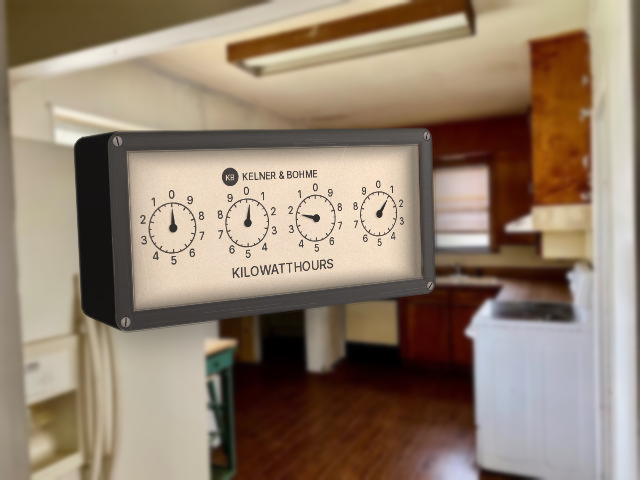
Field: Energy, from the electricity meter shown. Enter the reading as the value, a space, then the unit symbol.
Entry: 21 kWh
